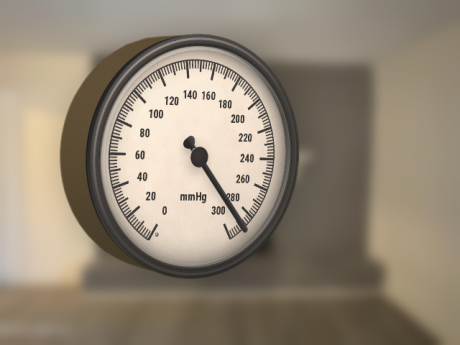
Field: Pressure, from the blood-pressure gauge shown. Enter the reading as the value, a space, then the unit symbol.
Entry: 290 mmHg
